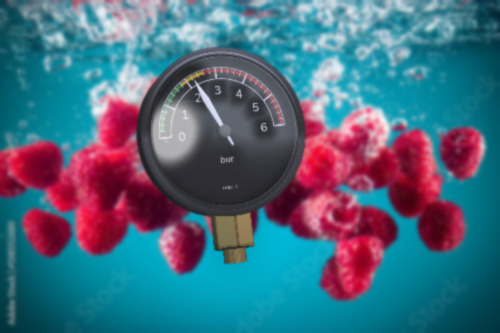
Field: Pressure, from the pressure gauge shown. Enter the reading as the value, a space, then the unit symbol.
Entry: 2.2 bar
